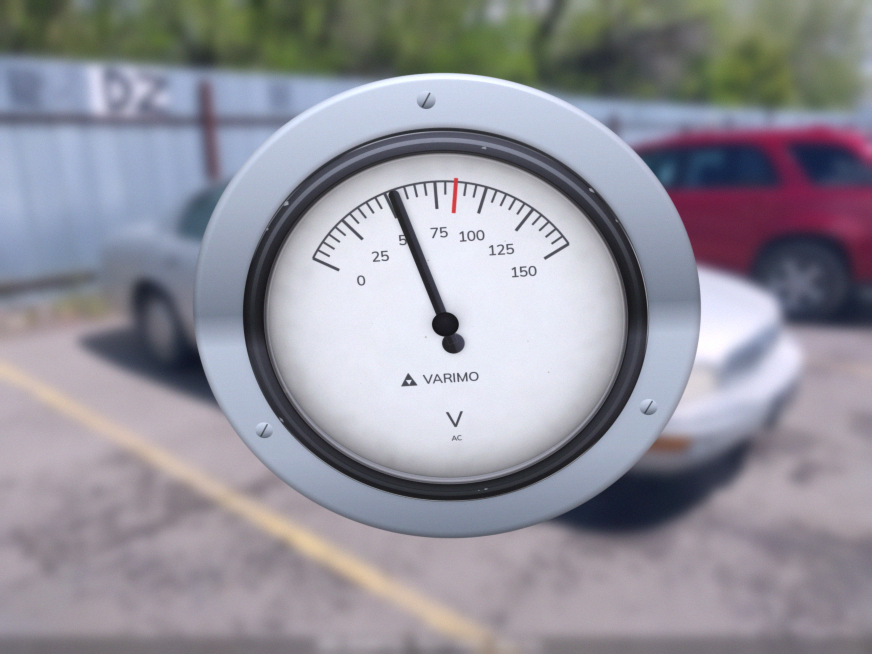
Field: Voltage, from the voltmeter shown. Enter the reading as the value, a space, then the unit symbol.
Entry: 55 V
